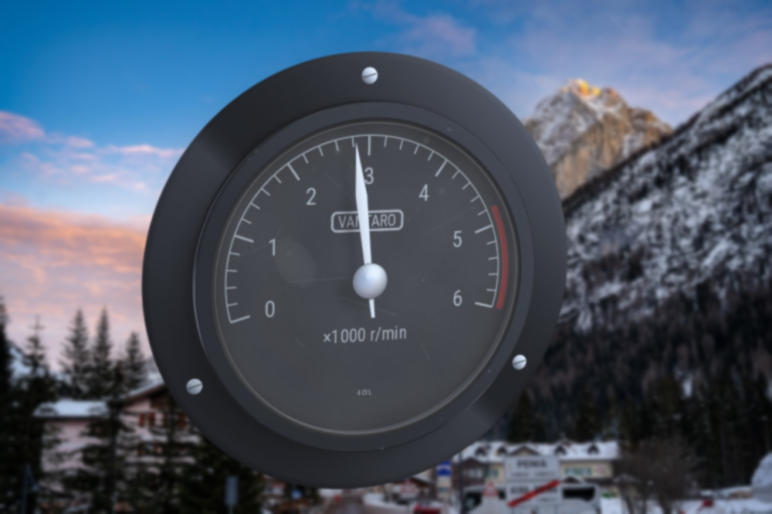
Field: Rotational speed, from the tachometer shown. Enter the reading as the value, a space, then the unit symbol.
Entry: 2800 rpm
